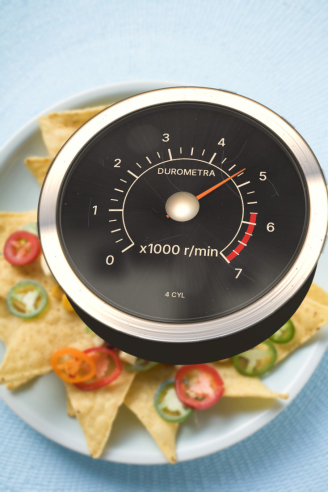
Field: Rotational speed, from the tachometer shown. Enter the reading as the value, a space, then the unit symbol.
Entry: 4750 rpm
